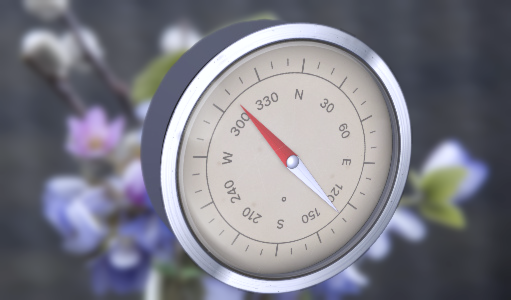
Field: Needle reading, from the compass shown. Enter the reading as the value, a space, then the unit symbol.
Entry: 310 °
